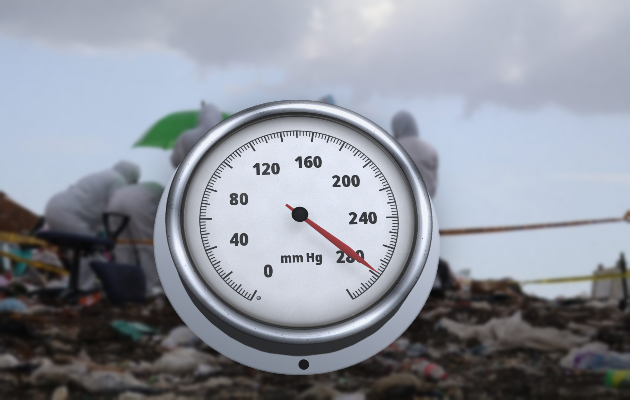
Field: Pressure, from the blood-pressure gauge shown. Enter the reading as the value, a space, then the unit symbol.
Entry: 280 mmHg
